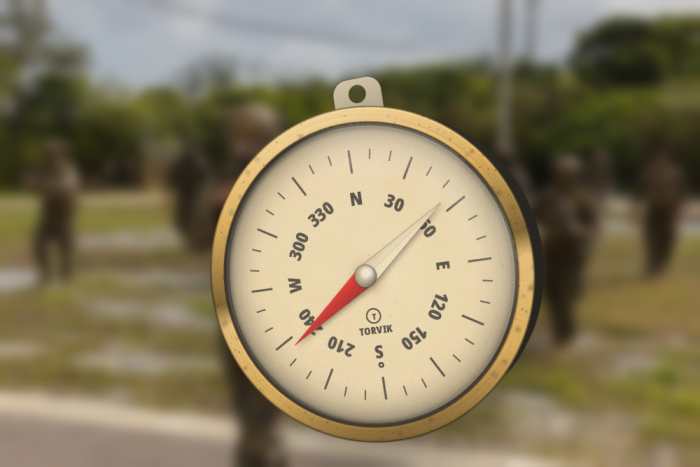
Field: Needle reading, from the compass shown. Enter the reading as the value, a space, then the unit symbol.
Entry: 235 °
